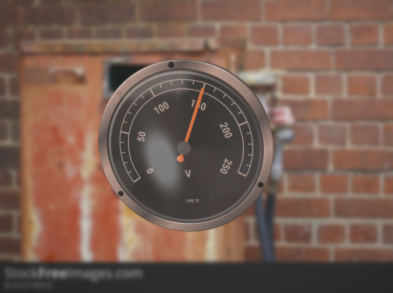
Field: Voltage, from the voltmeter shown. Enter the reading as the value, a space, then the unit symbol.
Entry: 150 V
